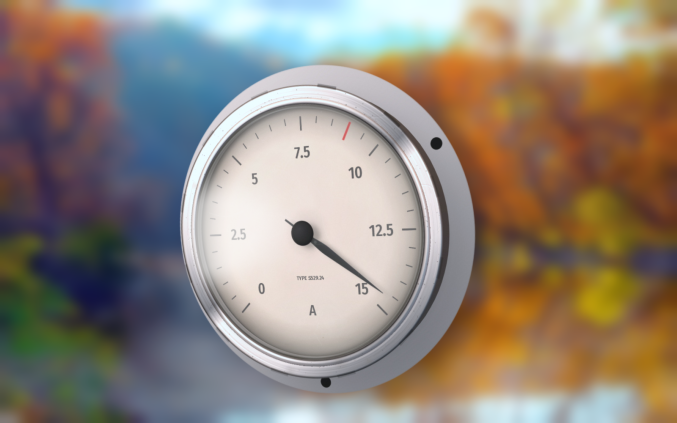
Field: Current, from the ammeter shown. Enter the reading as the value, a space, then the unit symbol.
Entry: 14.5 A
